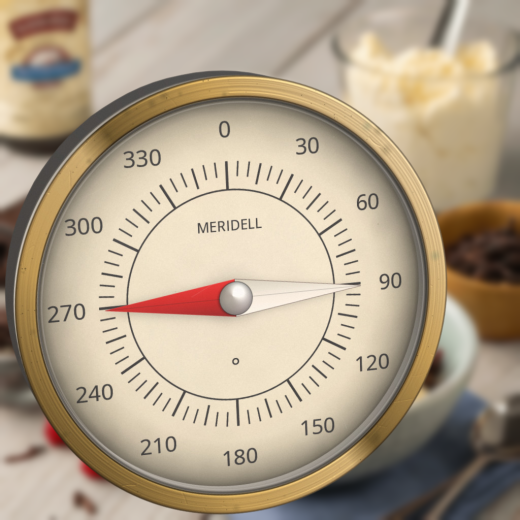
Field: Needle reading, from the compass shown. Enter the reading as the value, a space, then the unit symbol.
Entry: 270 °
